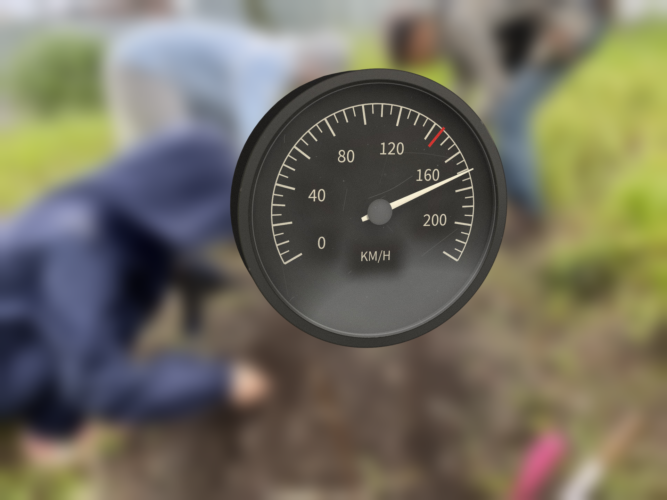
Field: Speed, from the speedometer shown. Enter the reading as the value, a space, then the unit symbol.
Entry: 170 km/h
